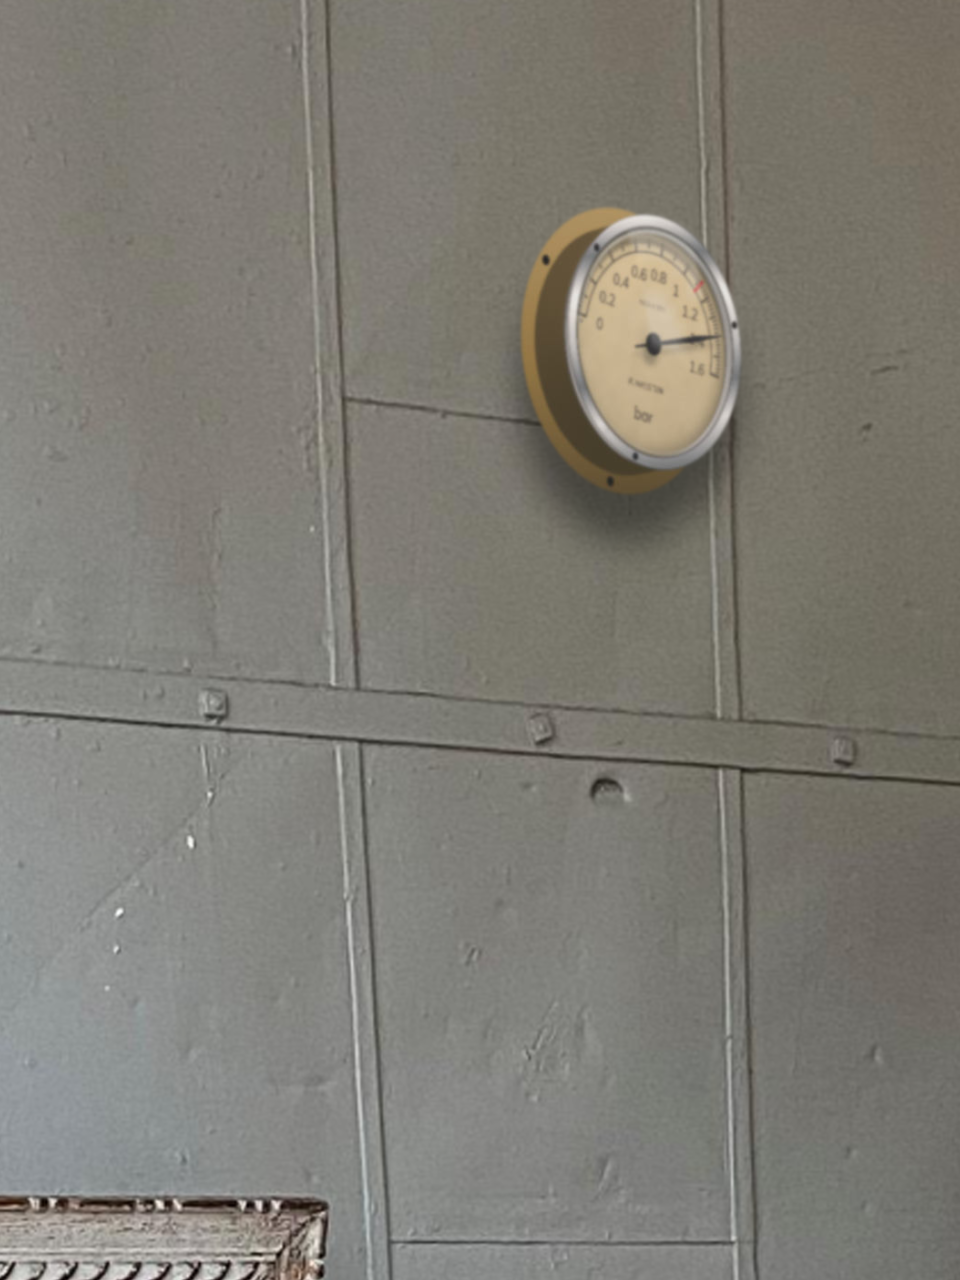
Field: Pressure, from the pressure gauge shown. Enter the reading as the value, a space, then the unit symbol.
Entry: 1.4 bar
